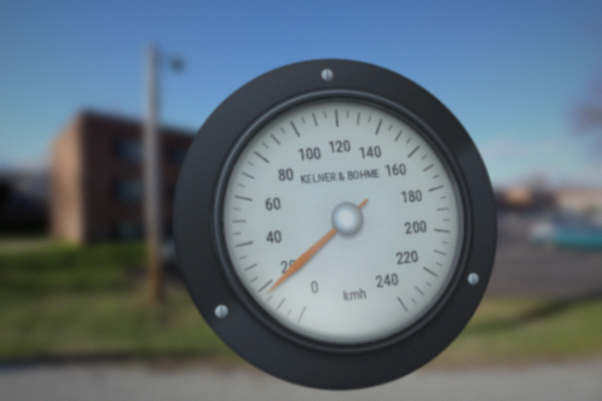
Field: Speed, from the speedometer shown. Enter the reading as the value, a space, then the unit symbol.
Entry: 17.5 km/h
